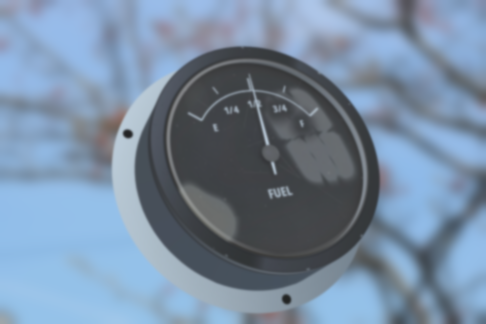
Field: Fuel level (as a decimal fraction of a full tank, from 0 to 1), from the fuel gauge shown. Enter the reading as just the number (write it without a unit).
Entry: 0.5
